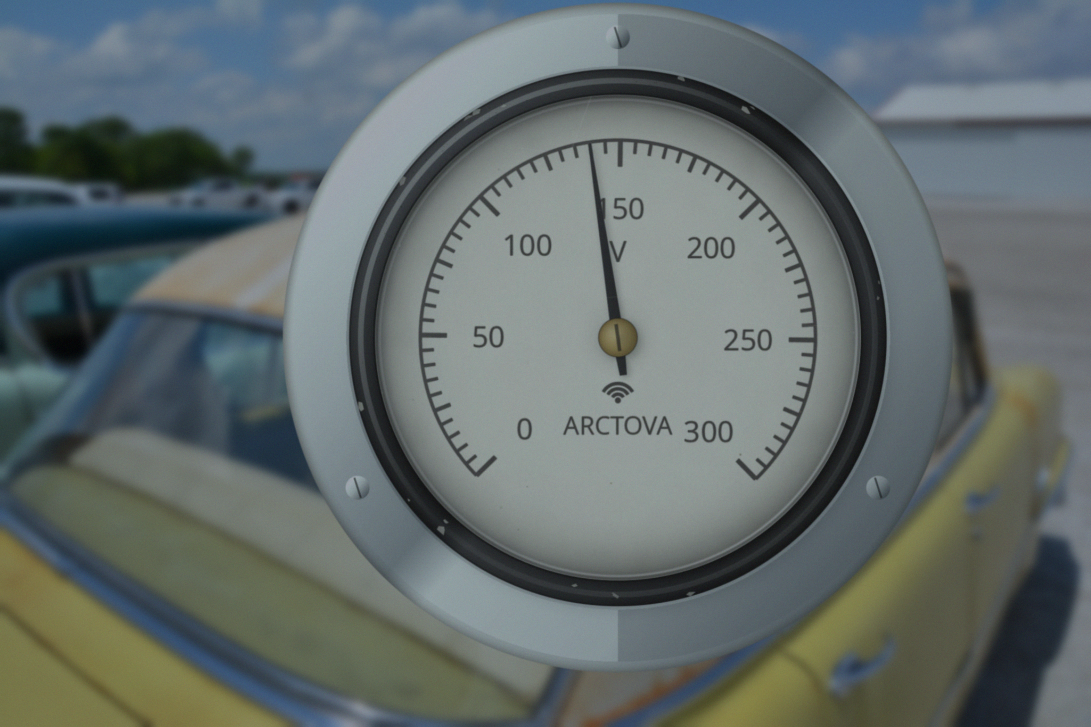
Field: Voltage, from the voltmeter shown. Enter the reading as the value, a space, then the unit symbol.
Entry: 140 V
